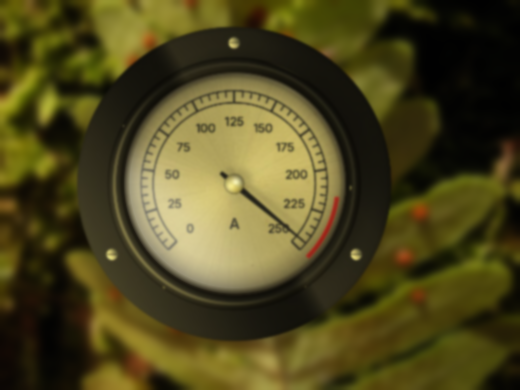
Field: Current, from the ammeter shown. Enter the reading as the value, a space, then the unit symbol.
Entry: 245 A
